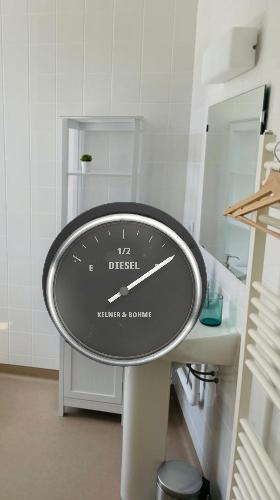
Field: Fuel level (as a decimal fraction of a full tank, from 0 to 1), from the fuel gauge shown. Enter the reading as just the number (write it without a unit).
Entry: 1
